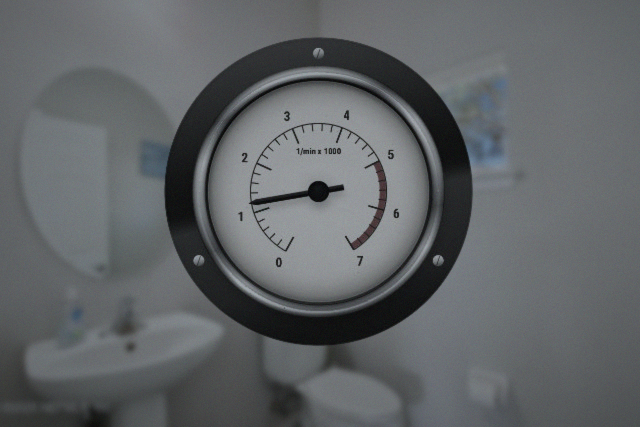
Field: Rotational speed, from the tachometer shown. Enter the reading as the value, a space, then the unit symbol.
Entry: 1200 rpm
